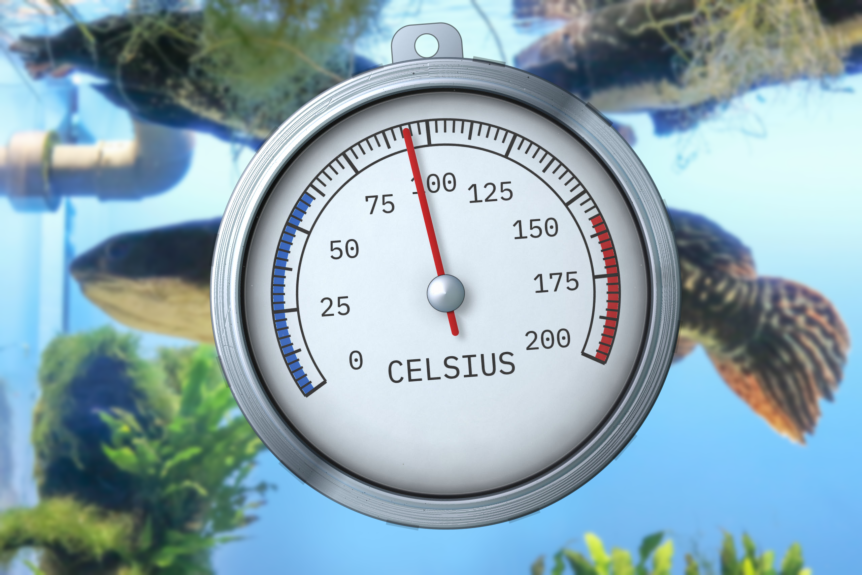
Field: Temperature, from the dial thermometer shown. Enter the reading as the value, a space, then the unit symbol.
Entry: 93.75 °C
